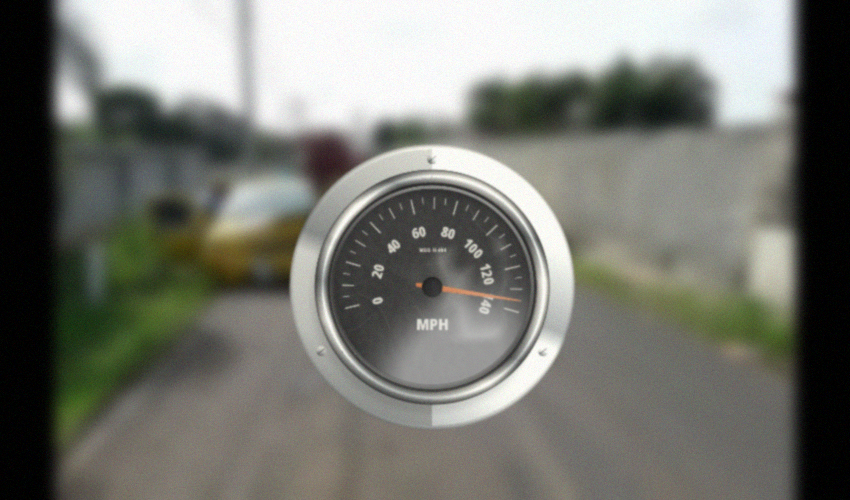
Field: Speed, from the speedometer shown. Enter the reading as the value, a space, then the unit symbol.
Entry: 135 mph
